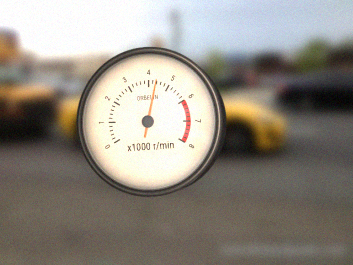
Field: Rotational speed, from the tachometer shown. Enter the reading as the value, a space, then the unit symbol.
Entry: 4400 rpm
